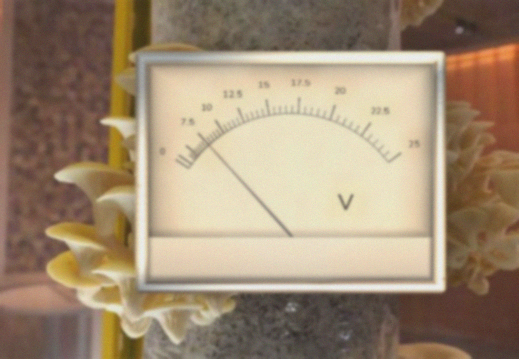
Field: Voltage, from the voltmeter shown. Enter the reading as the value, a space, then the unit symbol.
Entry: 7.5 V
